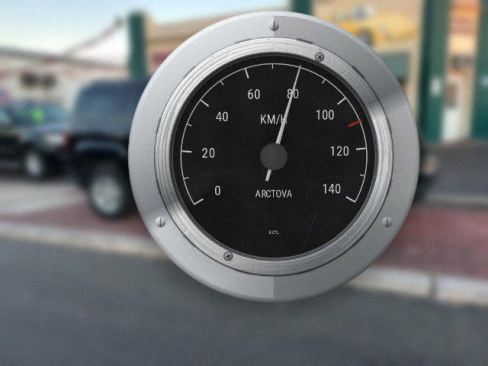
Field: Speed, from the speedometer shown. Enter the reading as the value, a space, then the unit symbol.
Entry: 80 km/h
